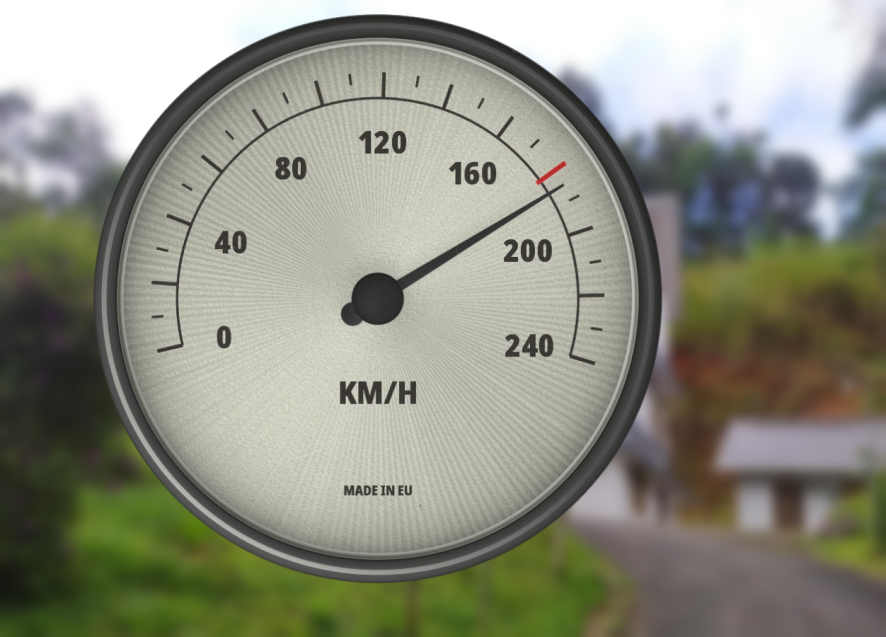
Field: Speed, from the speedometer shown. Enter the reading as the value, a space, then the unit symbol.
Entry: 185 km/h
